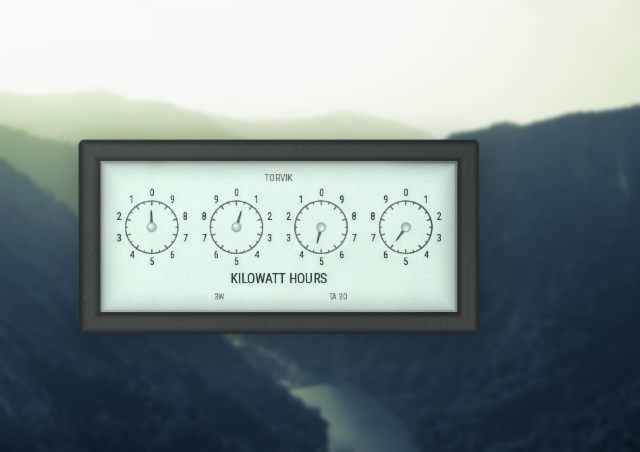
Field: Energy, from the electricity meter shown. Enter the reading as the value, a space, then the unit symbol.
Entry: 46 kWh
